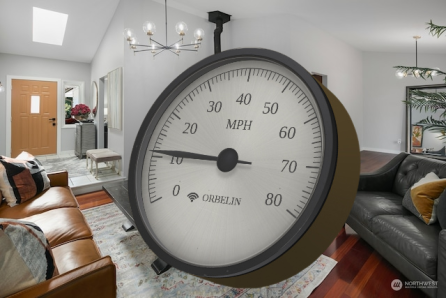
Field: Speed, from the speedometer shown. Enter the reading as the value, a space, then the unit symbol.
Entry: 11 mph
